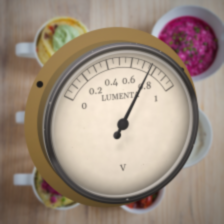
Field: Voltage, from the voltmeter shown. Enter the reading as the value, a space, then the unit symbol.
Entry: 0.75 V
